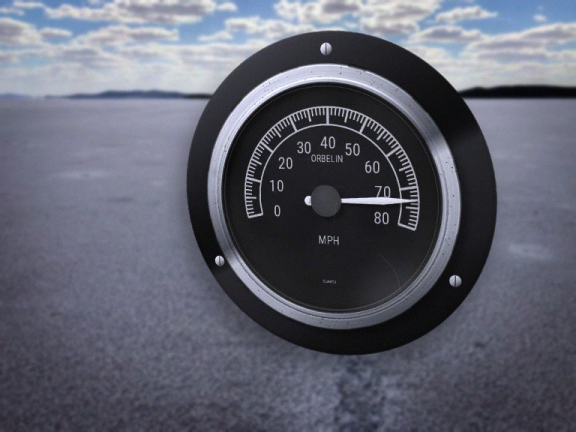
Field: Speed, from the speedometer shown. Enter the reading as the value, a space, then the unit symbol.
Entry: 73 mph
